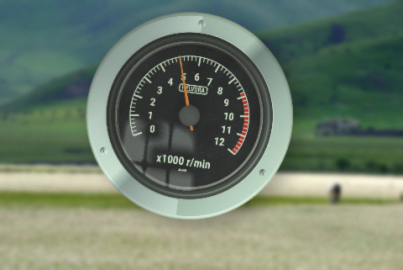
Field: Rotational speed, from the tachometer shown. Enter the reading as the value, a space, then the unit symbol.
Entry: 5000 rpm
